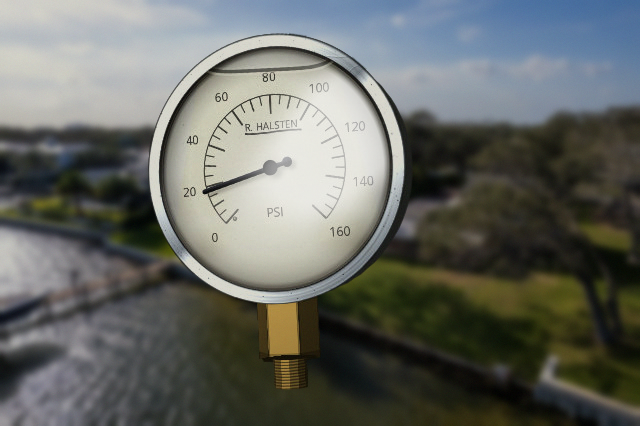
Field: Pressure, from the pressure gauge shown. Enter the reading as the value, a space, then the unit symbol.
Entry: 17.5 psi
